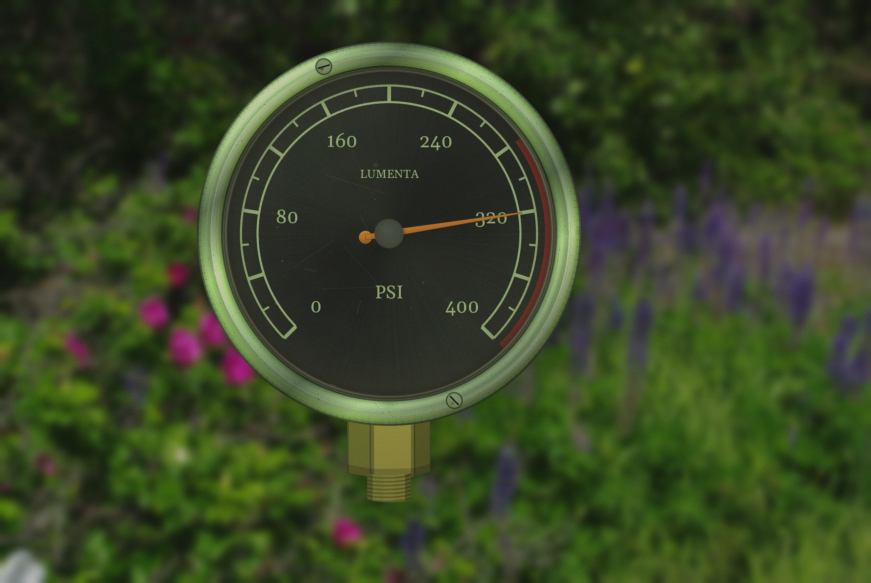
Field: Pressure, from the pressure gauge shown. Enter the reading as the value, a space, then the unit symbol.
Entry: 320 psi
